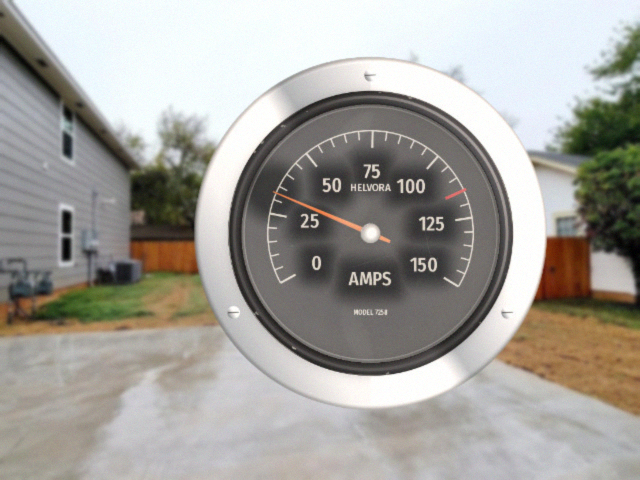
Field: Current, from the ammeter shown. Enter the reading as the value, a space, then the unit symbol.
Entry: 32.5 A
